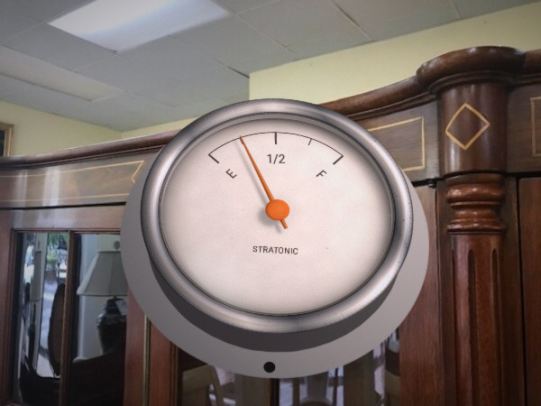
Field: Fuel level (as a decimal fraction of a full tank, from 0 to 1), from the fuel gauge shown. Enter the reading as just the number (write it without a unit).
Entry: 0.25
